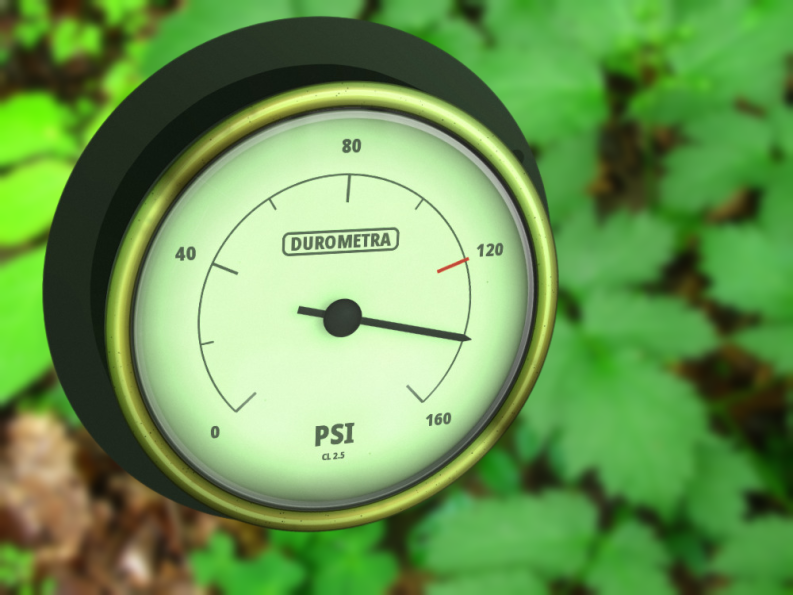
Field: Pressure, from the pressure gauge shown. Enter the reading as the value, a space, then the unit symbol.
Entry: 140 psi
